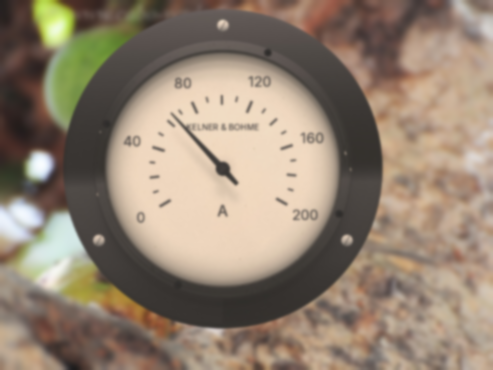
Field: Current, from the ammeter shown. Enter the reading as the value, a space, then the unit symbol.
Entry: 65 A
